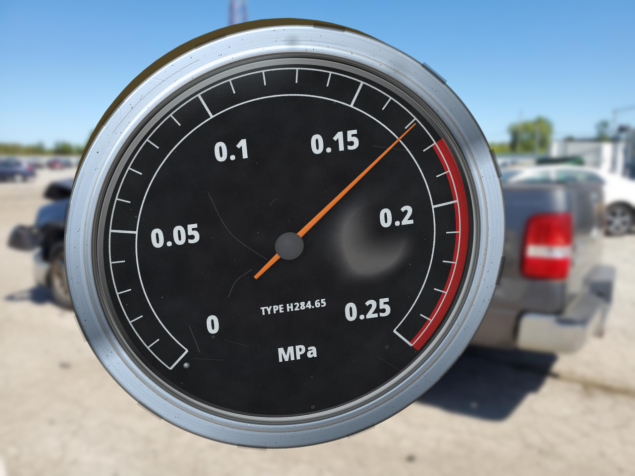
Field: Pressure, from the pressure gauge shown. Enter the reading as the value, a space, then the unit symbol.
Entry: 0.17 MPa
